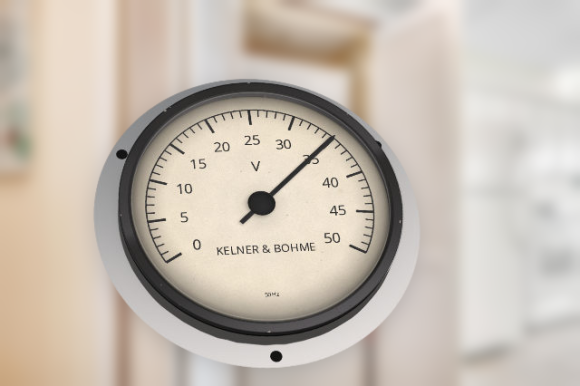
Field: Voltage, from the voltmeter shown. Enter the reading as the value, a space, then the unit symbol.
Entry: 35 V
